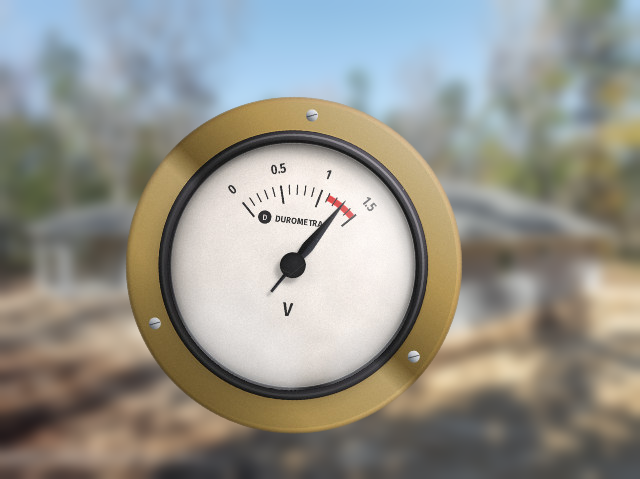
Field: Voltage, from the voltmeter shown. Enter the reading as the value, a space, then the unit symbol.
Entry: 1.3 V
